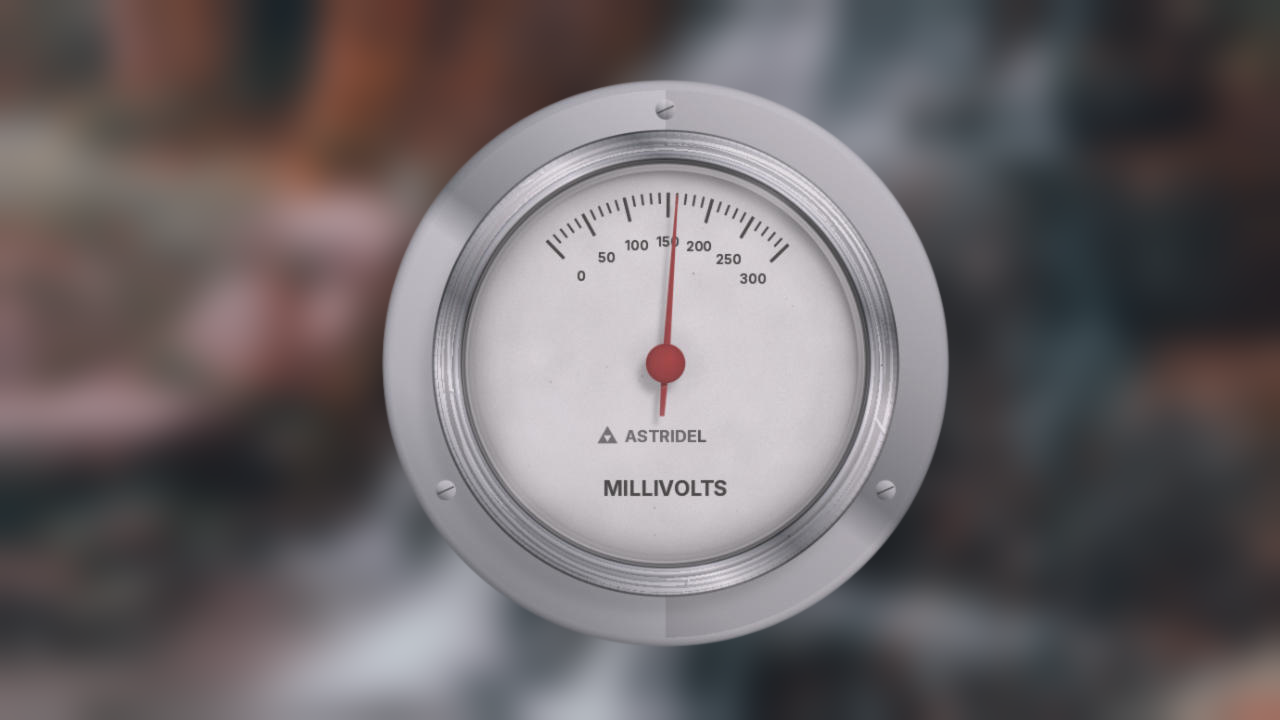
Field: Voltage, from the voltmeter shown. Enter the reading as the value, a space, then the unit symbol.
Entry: 160 mV
